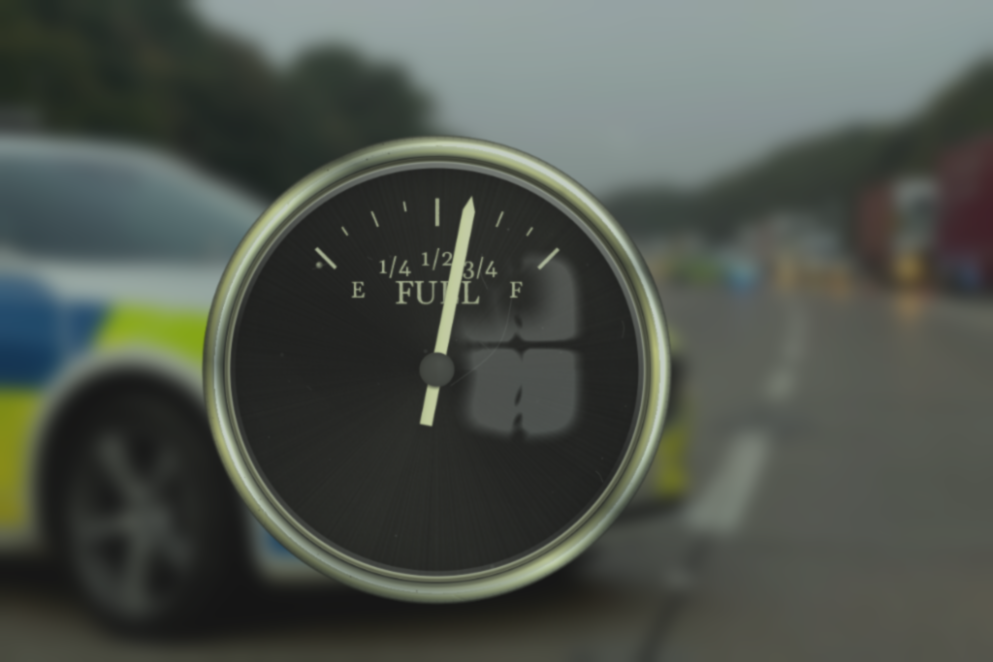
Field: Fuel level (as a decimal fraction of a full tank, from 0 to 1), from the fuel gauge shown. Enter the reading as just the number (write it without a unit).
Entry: 0.625
